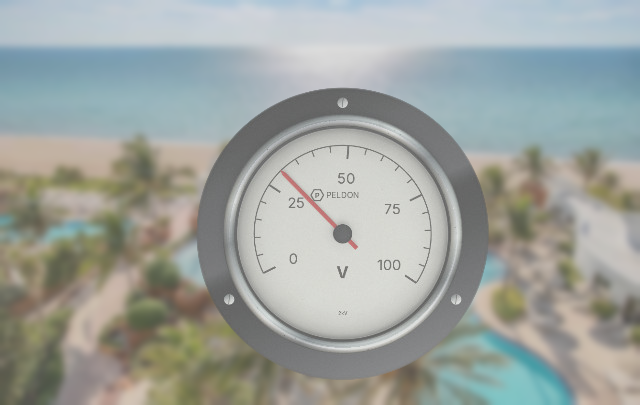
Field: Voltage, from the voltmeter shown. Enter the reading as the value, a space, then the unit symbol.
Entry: 30 V
